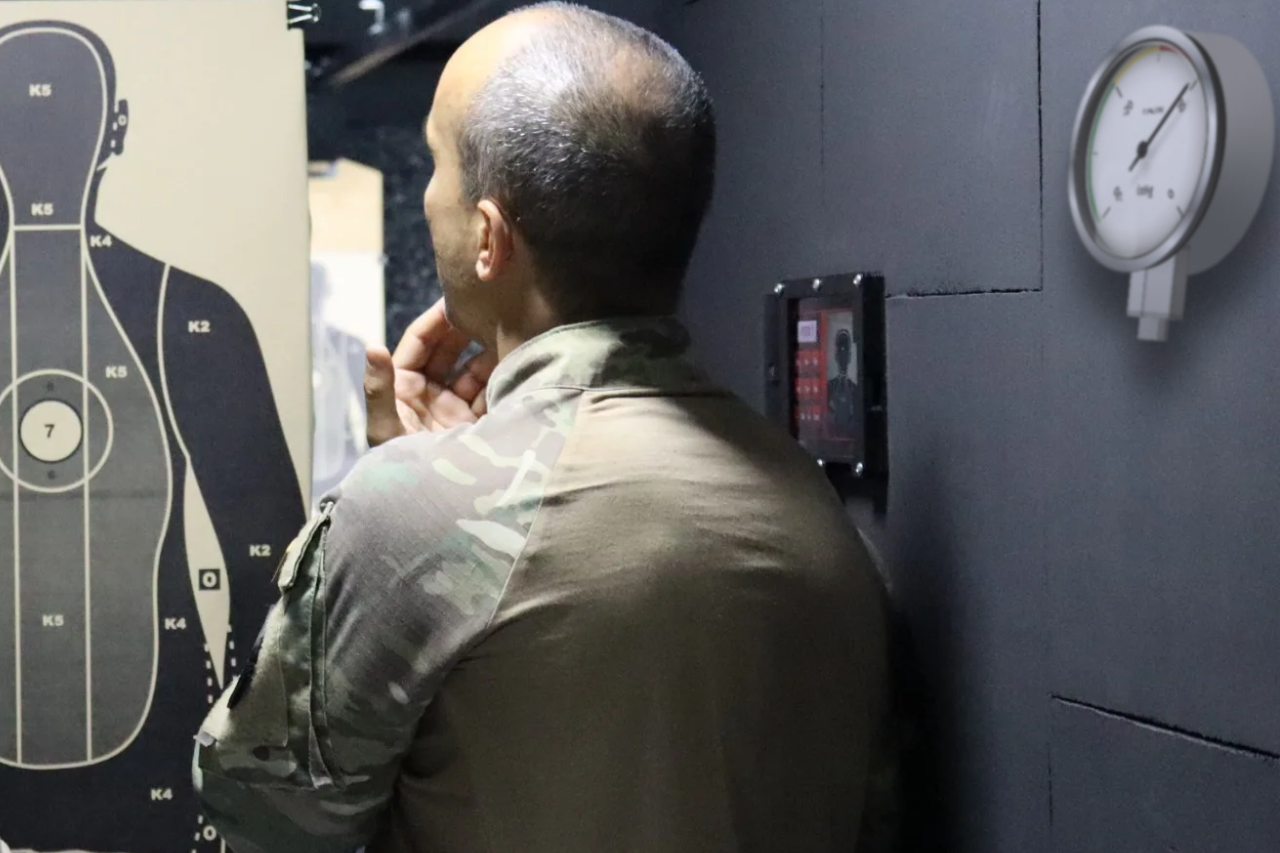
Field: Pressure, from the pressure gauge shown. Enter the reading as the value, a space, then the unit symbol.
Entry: -10 inHg
